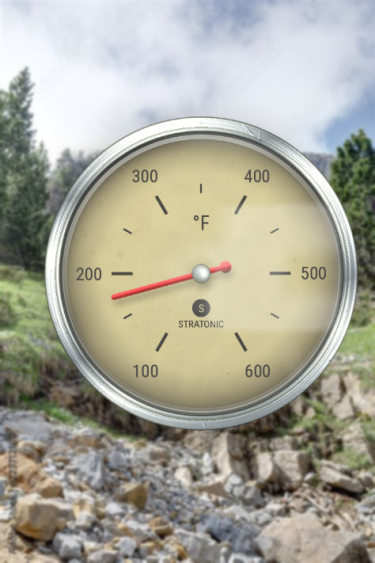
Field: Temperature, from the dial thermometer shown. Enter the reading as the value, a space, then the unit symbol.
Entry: 175 °F
